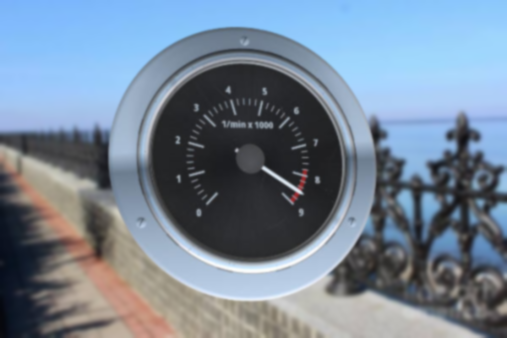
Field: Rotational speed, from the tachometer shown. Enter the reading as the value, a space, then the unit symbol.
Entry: 8600 rpm
